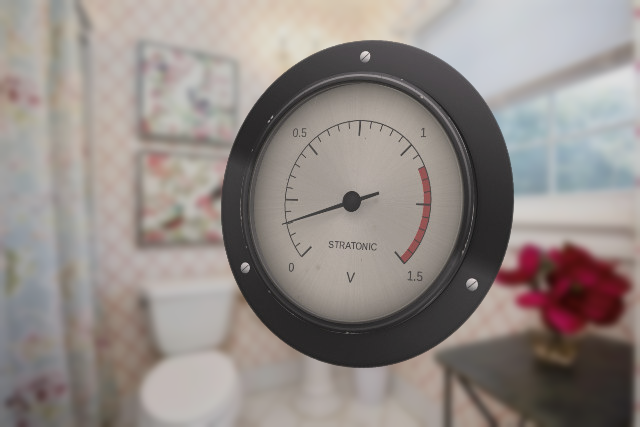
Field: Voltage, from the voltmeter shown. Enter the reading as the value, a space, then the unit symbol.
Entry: 0.15 V
